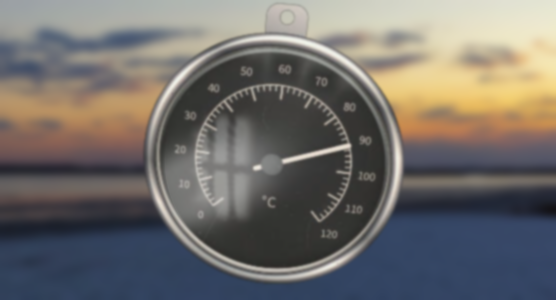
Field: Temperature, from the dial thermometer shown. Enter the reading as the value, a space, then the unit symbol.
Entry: 90 °C
